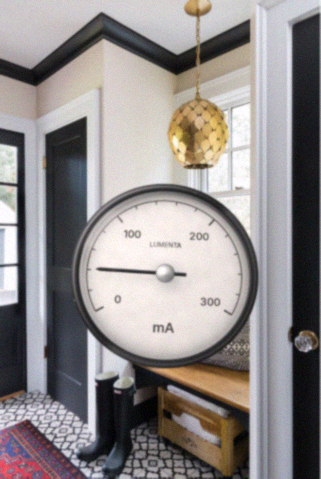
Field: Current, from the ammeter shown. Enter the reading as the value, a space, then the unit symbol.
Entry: 40 mA
